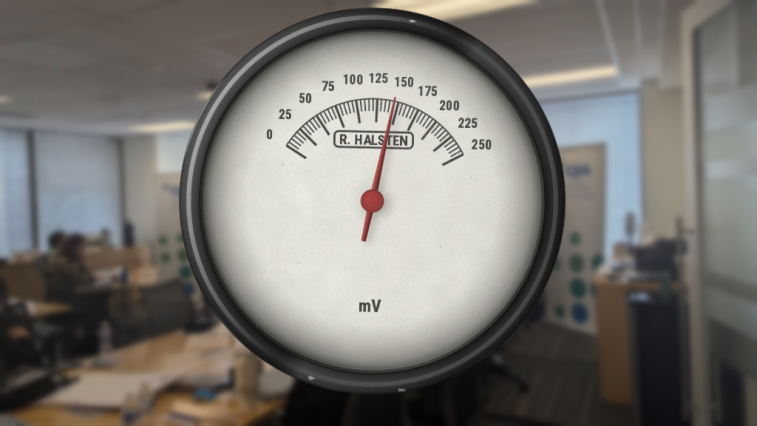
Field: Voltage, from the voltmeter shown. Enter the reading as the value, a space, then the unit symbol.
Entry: 145 mV
